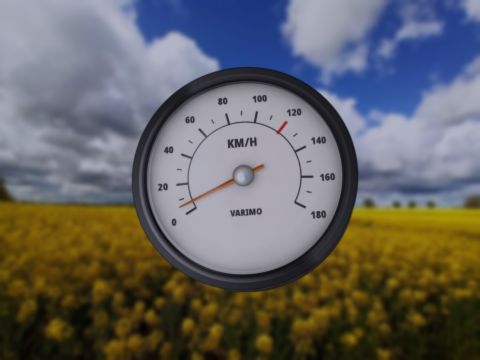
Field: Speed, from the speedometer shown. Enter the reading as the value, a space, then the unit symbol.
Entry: 5 km/h
